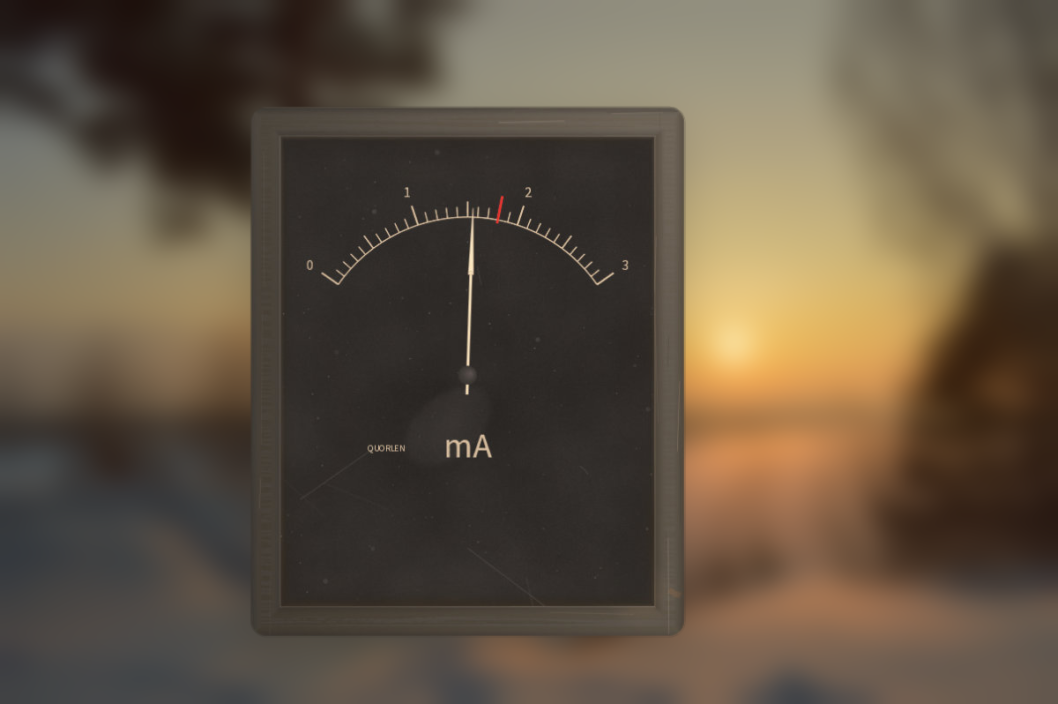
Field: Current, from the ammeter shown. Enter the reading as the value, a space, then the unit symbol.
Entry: 1.55 mA
